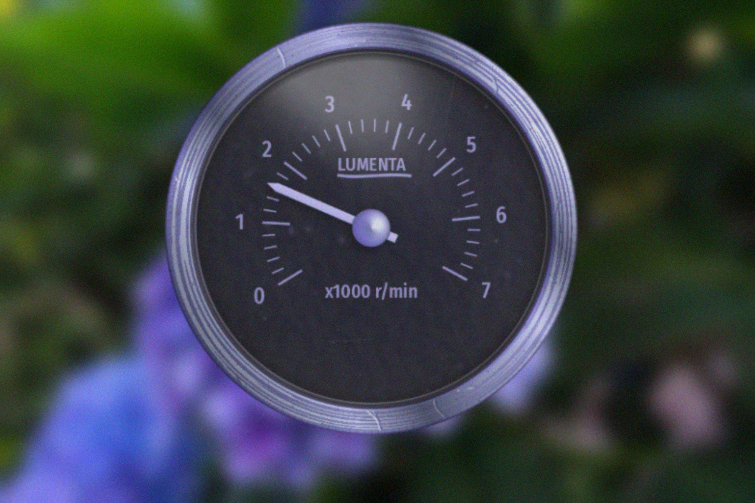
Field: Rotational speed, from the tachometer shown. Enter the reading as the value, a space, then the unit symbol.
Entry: 1600 rpm
